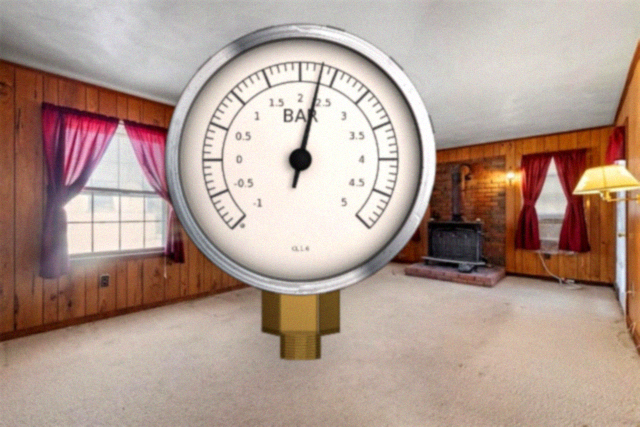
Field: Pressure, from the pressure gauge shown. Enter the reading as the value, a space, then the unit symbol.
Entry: 2.3 bar
